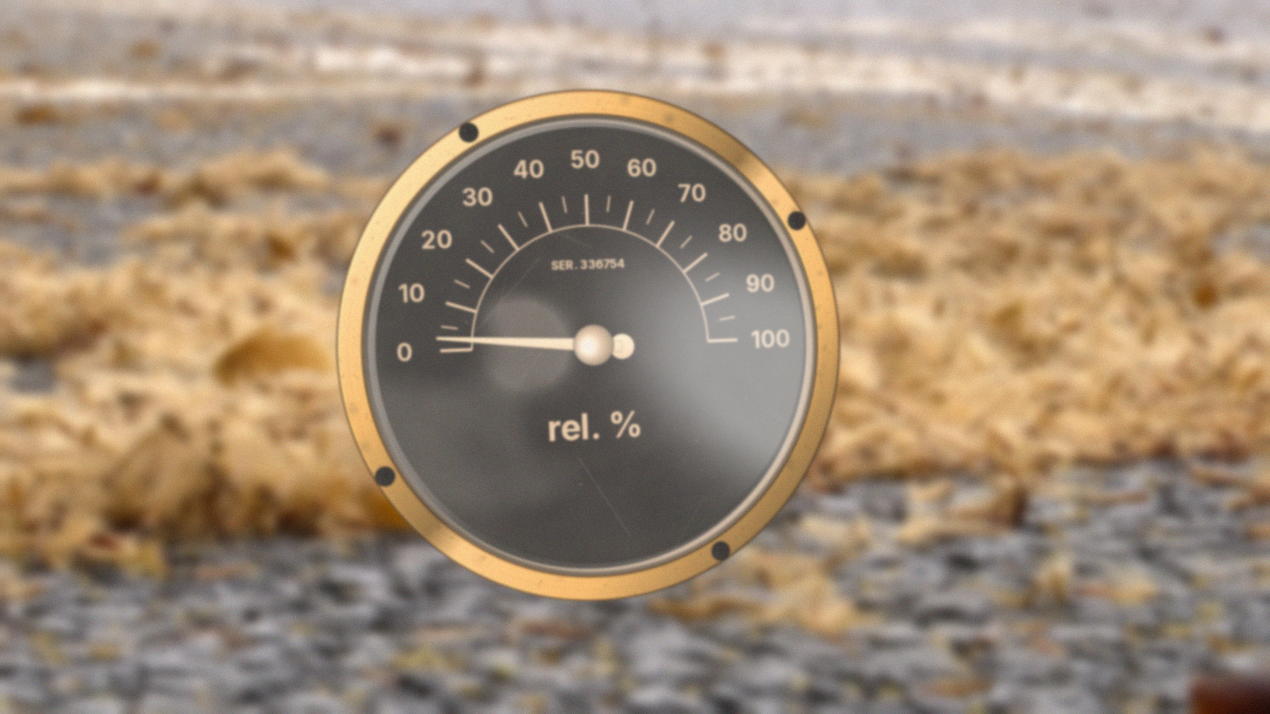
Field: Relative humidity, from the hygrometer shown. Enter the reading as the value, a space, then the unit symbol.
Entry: 2.5 %
